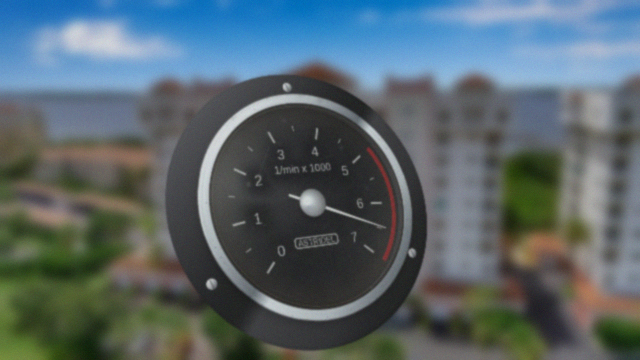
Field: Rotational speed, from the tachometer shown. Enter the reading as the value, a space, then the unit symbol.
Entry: 6500 rpm
